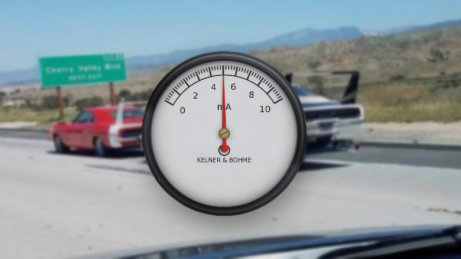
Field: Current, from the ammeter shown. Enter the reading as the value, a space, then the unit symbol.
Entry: 5 mA
